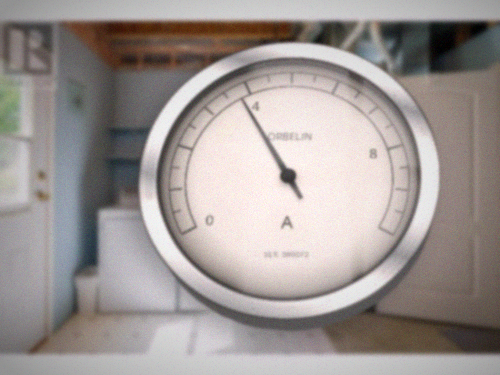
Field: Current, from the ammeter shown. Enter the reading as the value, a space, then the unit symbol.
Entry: 3.75 A
